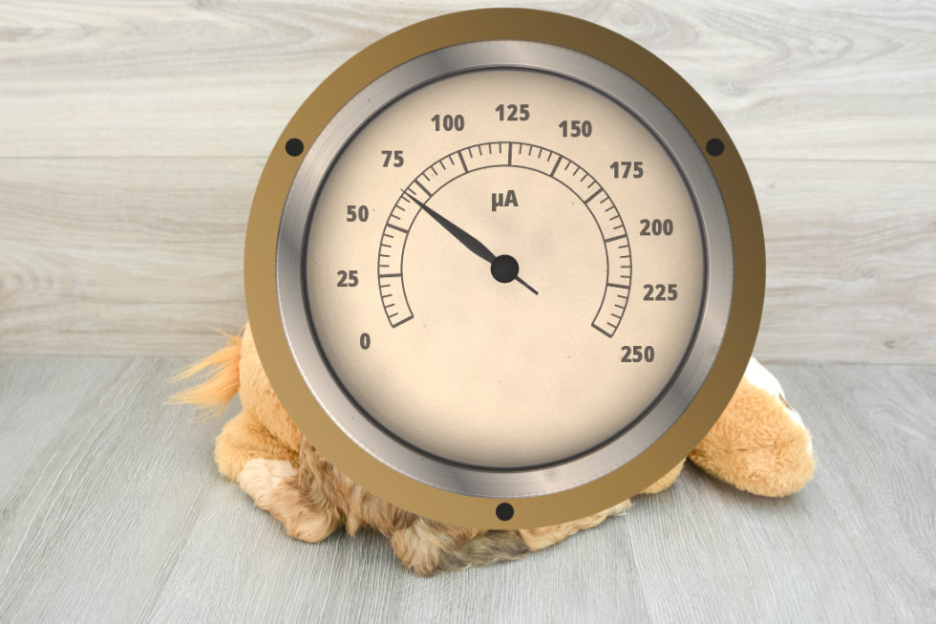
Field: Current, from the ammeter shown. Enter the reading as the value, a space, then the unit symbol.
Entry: 67.5 µA
